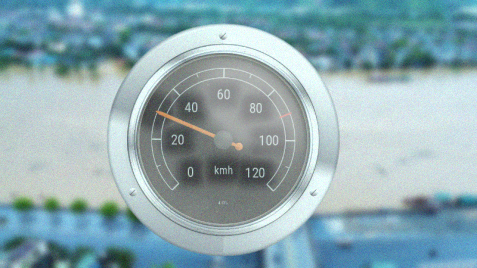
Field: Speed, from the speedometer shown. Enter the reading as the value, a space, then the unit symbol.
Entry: 30 km/h
